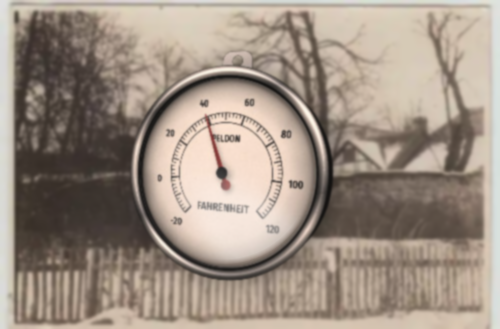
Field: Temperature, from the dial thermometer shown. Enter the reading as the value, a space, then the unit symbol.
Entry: 40 °F
